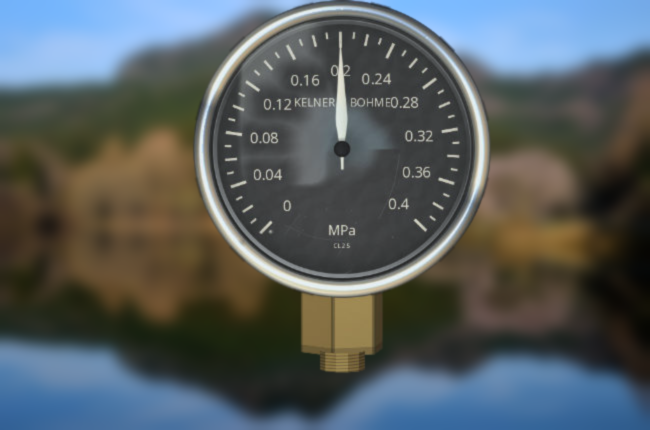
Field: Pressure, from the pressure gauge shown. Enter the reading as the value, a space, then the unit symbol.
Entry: 0.2 MPa
